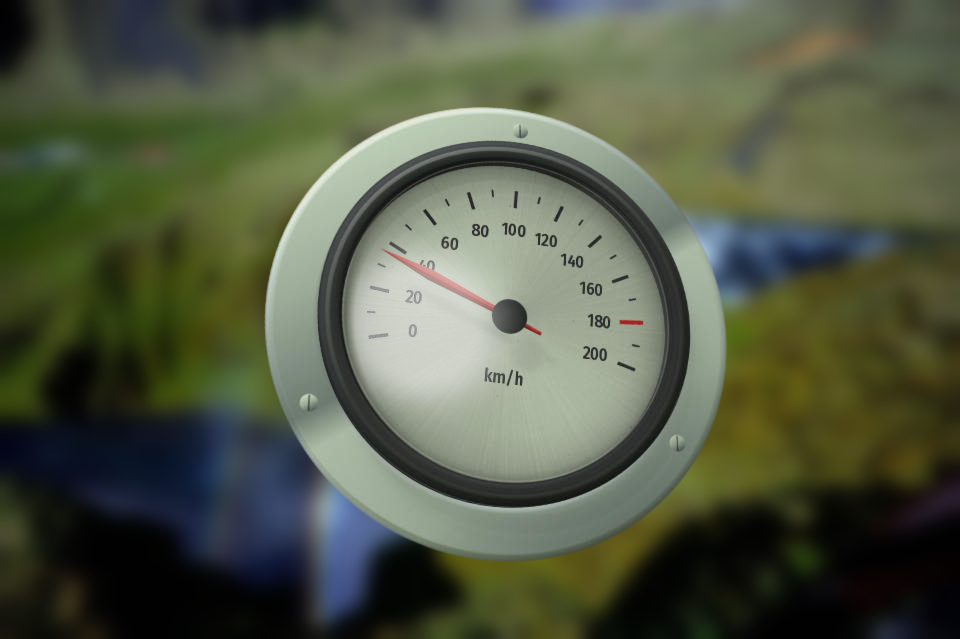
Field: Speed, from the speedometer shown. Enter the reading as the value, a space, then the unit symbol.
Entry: 35 km/h
